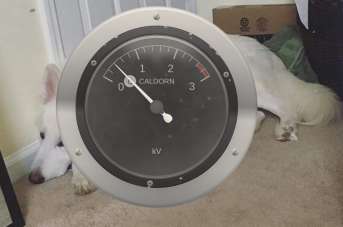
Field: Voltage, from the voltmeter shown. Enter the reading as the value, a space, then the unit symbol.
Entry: 0.4 kV
